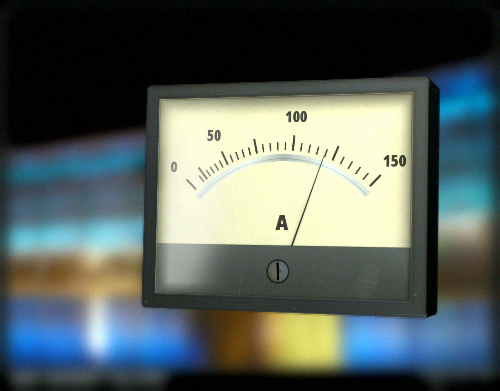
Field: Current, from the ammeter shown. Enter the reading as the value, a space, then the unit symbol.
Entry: 120 A
